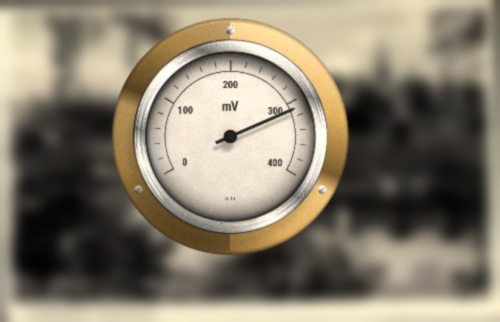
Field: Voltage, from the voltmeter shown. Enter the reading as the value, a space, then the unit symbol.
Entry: 310 mV
